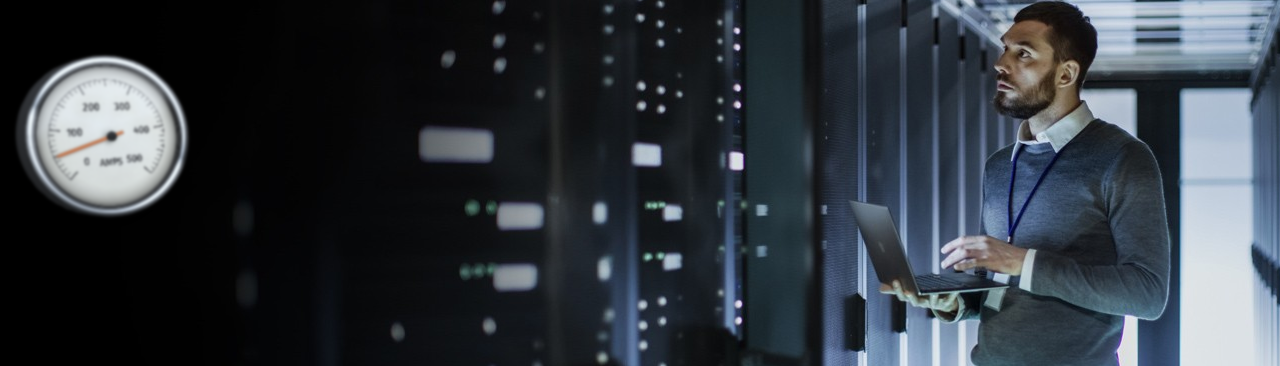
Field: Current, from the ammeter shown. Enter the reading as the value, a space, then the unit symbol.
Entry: 50 A
